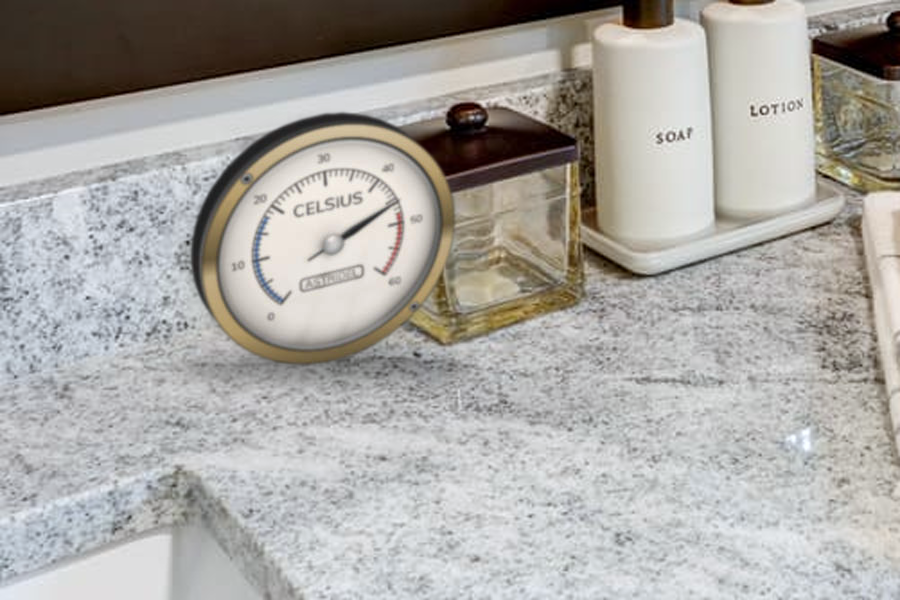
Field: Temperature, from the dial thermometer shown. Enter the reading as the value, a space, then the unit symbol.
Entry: 45 °C
